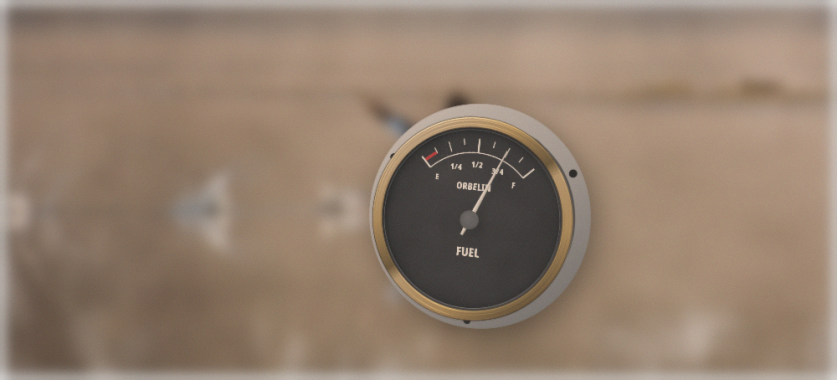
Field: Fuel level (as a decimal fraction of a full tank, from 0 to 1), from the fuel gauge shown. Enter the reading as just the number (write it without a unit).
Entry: 0.75
